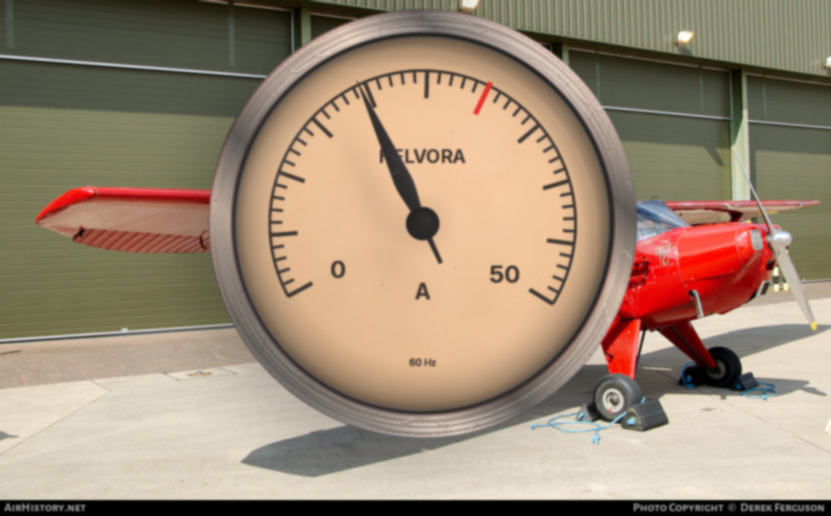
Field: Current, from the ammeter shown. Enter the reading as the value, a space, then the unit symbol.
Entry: 19.5 A
